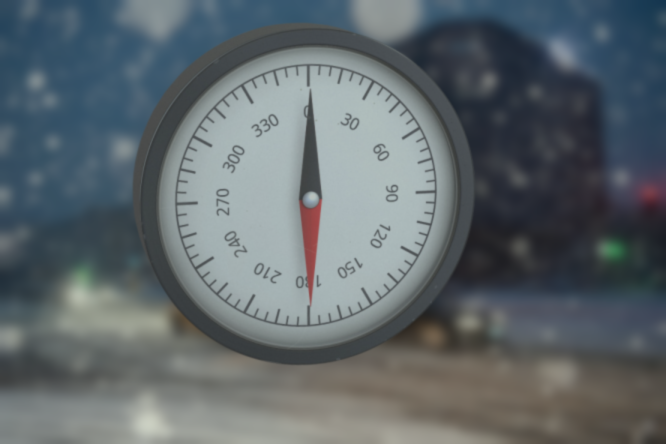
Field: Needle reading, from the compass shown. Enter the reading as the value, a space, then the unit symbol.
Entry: 180 °
